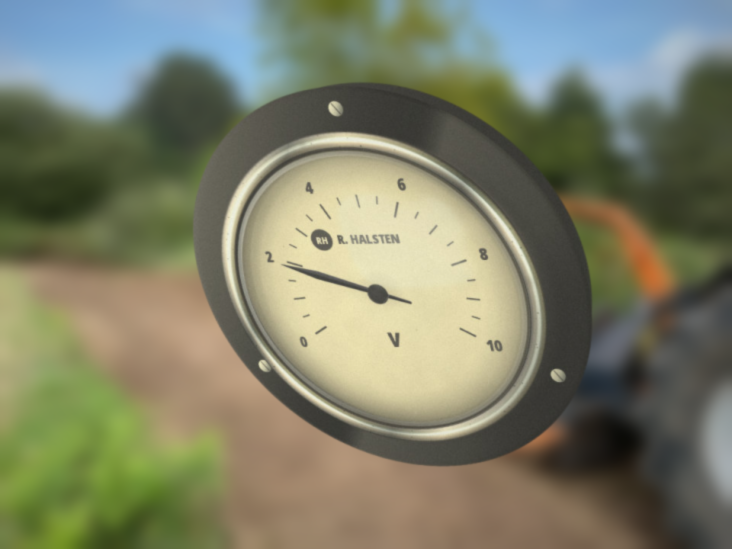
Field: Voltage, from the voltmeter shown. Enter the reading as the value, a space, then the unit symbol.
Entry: 2 V
